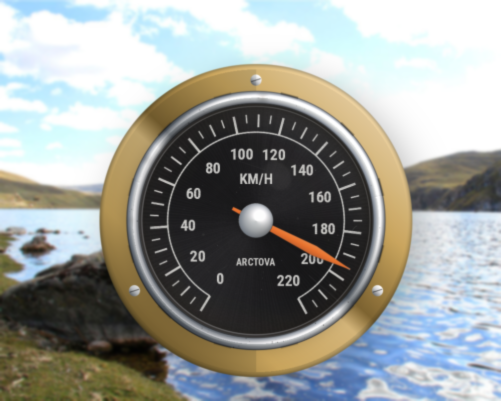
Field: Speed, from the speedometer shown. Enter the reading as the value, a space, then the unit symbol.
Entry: 195 km/h
